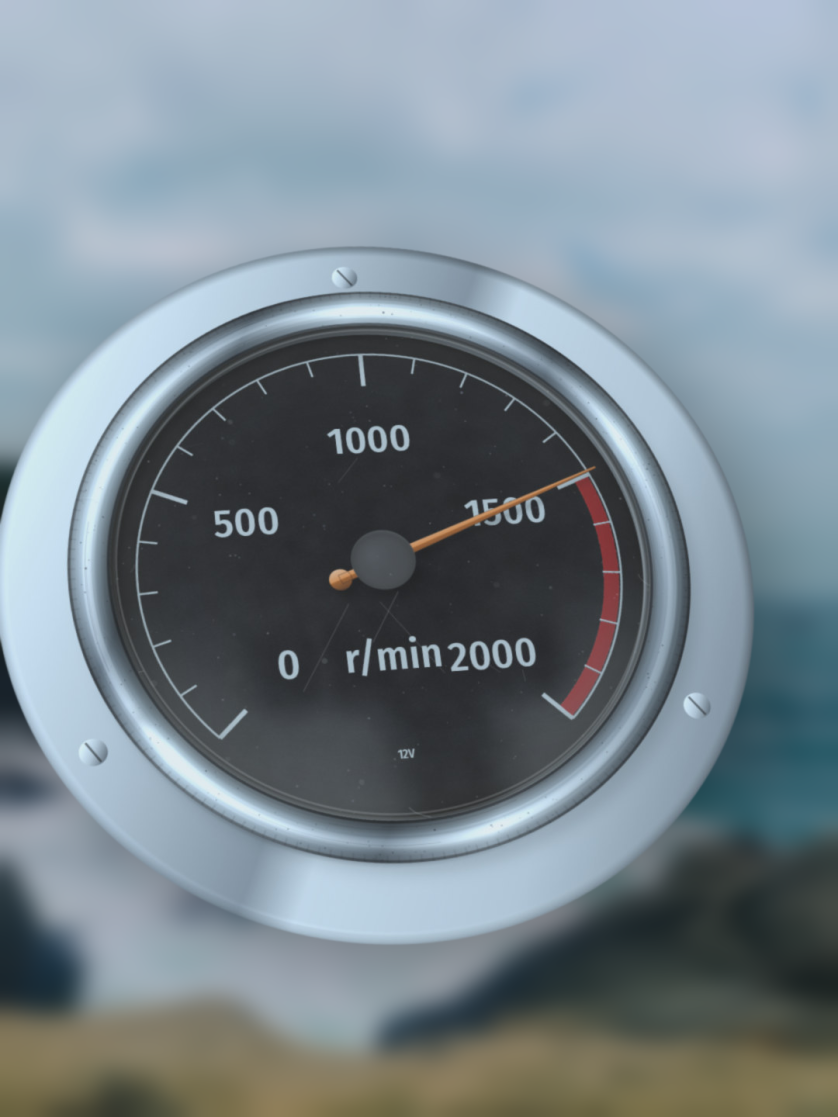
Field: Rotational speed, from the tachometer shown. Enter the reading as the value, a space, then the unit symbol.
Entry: 1500 rpm
